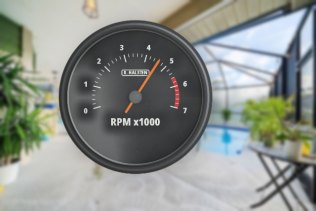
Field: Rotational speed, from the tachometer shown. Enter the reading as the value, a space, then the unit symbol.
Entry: 4600 rpm
